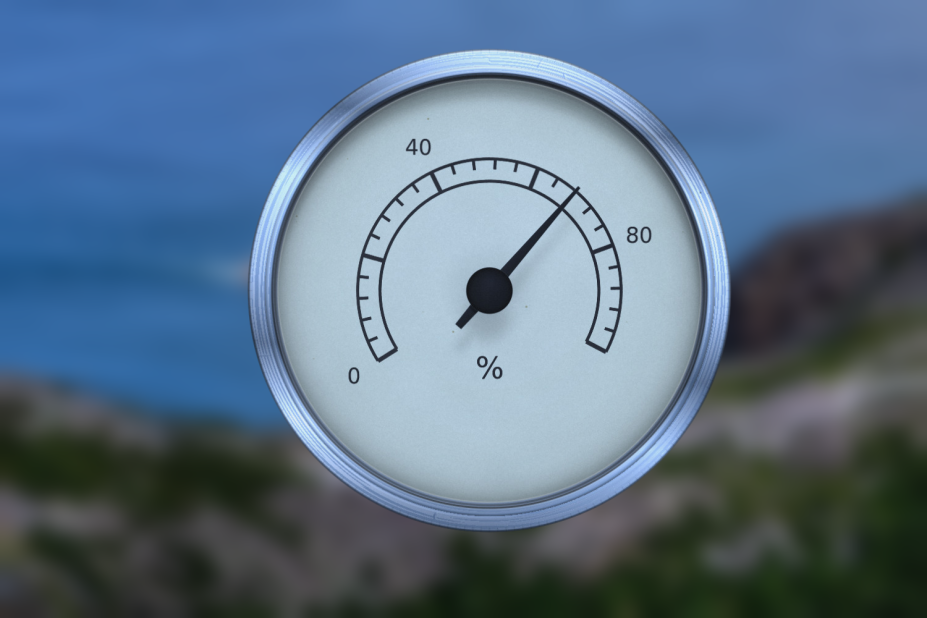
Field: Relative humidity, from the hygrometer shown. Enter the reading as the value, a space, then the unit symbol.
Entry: 68 %
